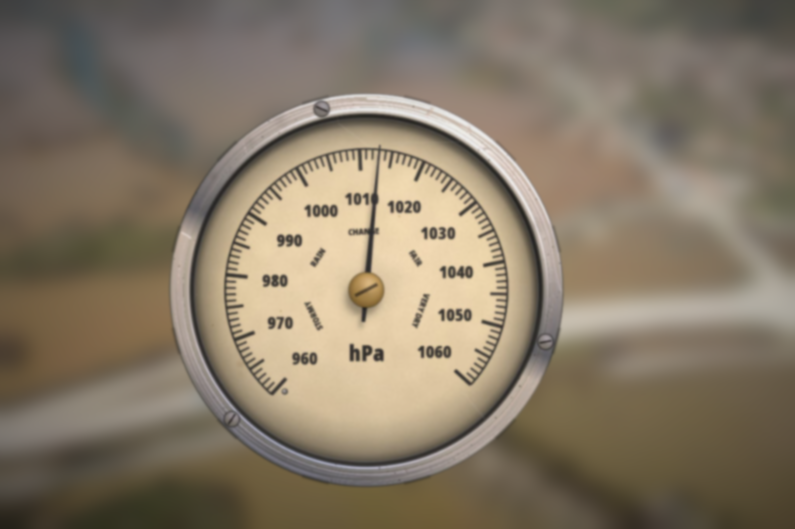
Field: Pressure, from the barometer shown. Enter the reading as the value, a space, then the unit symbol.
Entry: 1013 hPa
